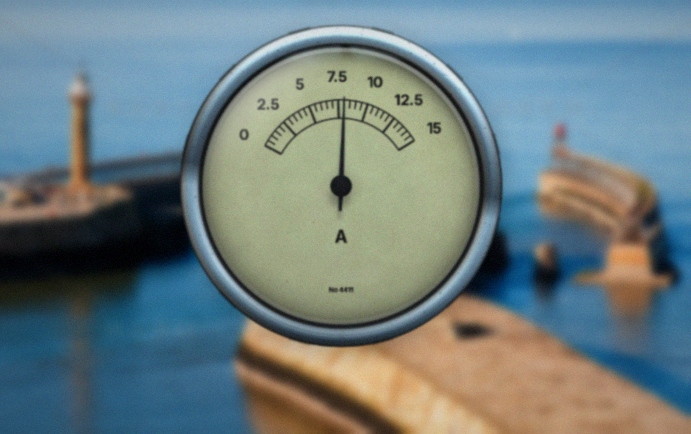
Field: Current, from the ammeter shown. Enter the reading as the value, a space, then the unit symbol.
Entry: 8 A
